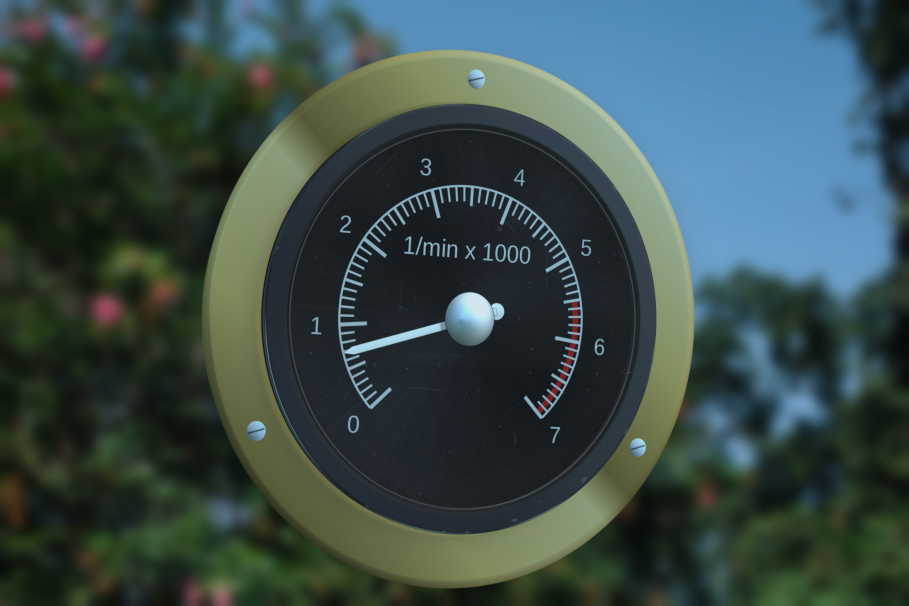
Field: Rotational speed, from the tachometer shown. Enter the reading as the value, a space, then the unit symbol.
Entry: 700 rpm
